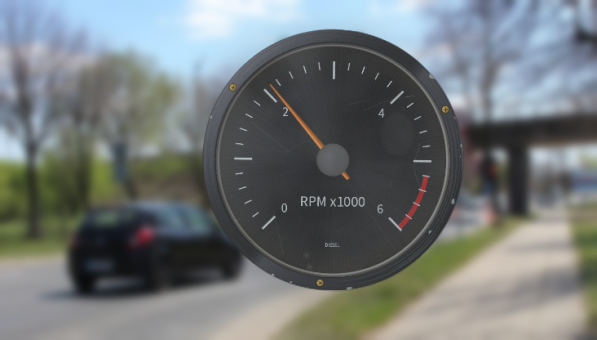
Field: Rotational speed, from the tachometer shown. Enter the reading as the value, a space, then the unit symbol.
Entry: 2100 rpm
